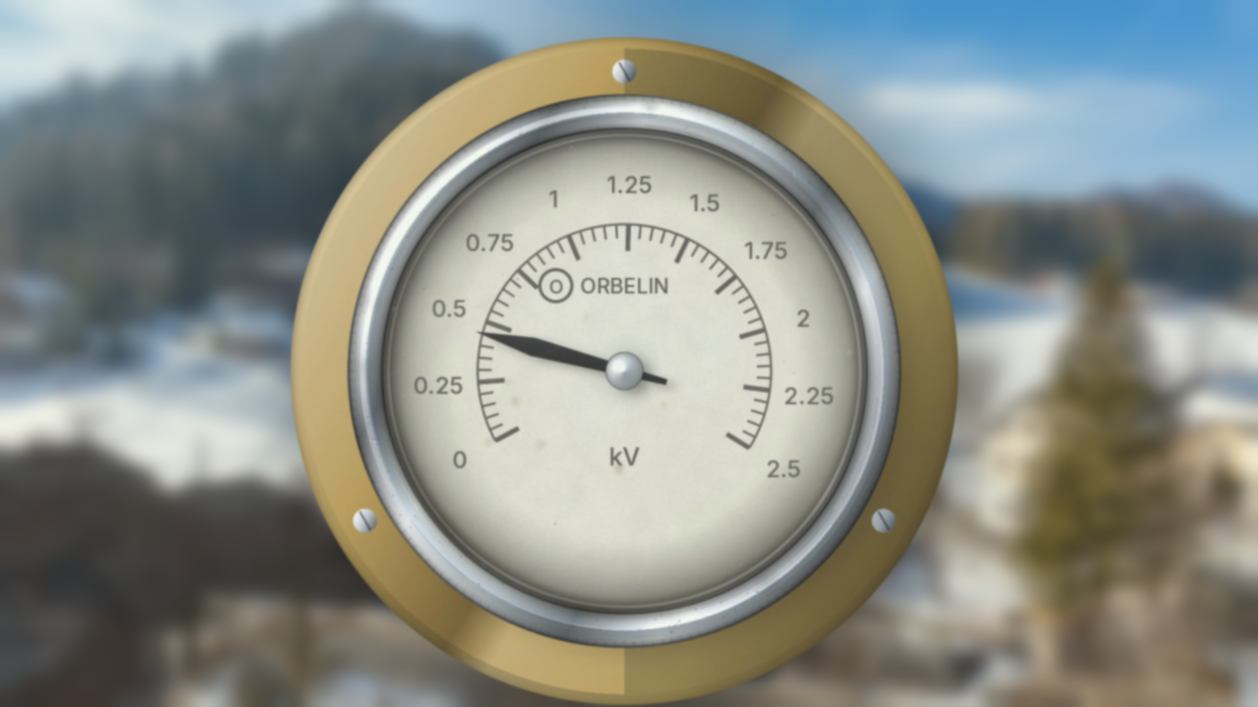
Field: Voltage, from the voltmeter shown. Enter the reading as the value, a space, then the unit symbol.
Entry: 0.45 kV
